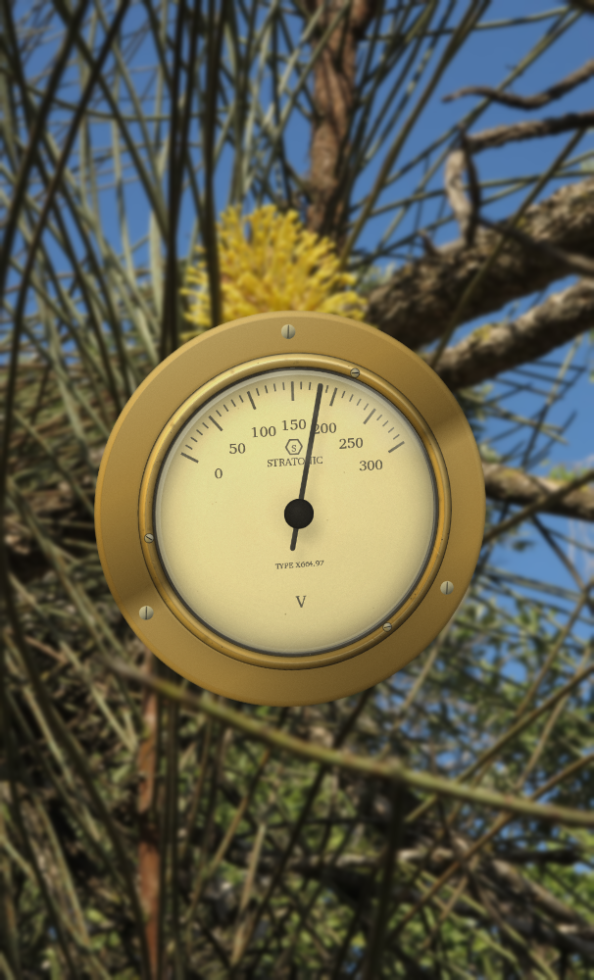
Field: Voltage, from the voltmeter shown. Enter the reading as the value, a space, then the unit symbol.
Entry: 180 V
